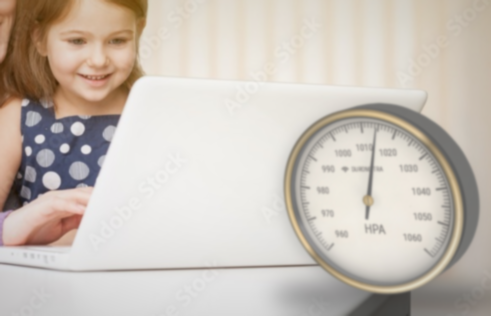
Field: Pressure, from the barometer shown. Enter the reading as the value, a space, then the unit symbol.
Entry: 1015 hPa
